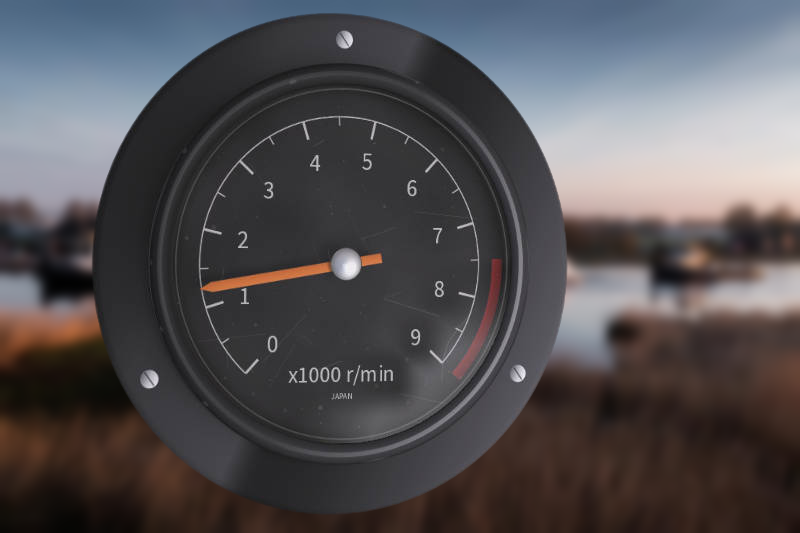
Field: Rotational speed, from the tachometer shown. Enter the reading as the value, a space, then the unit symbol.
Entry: 1250 rpm
